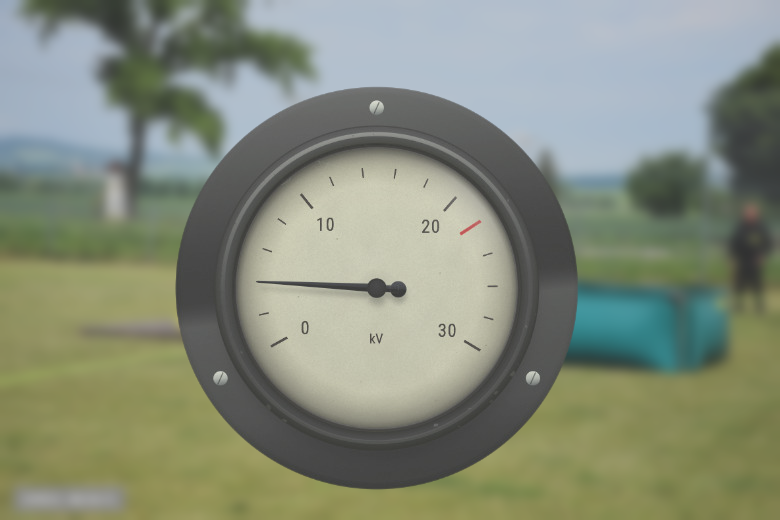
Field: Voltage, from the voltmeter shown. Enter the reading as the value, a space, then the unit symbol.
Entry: 4 kV
